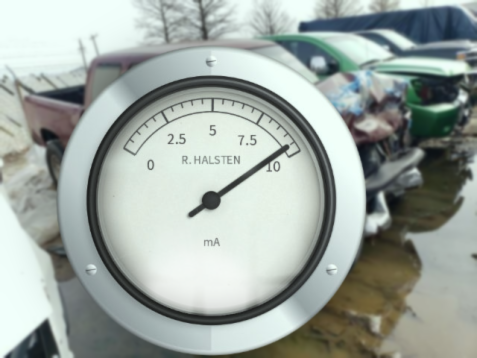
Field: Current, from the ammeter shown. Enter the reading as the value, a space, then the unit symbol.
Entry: 9.5 mA
